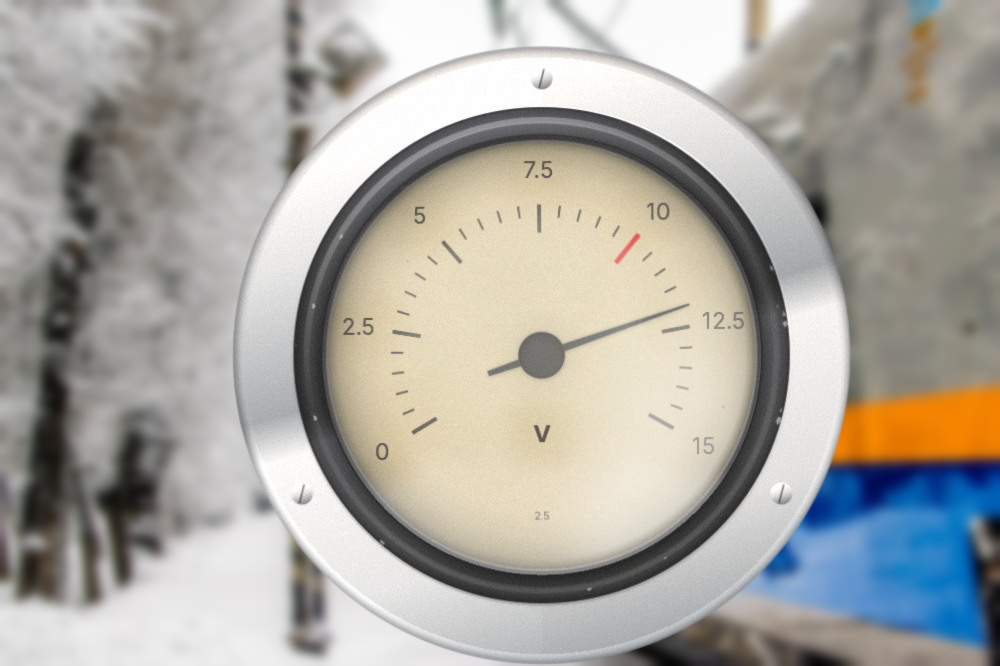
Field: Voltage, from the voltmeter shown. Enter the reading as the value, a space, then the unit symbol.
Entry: 12 V
